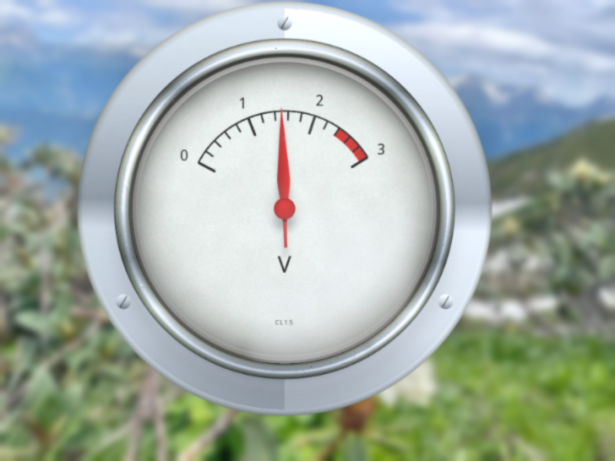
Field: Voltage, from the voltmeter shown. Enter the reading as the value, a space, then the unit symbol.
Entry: 1.5 V
